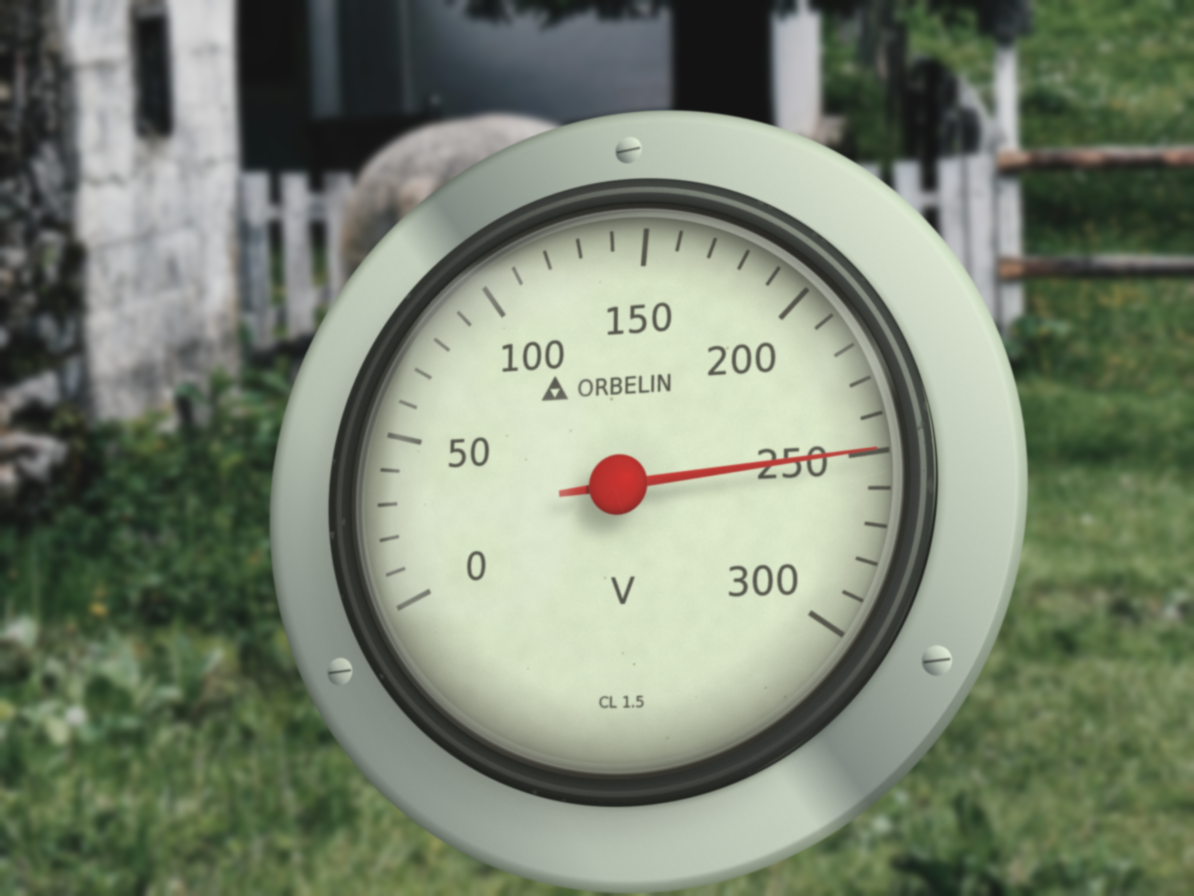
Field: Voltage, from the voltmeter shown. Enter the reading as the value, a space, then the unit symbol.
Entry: 250 V
